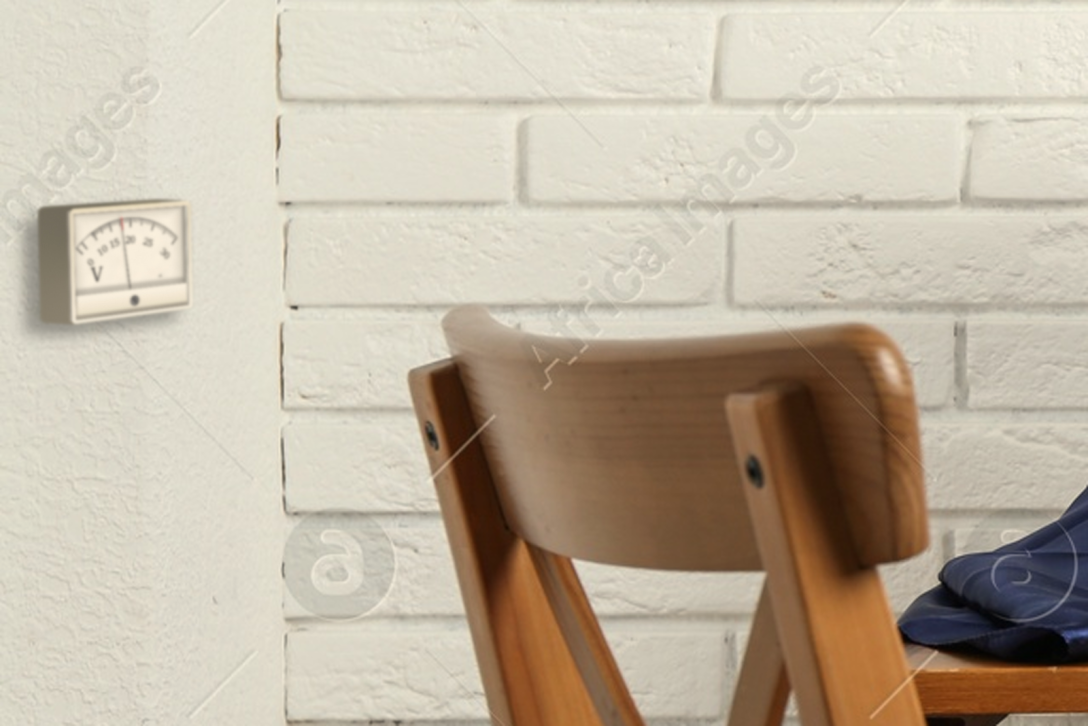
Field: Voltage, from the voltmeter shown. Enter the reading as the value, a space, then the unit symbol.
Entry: 17.5 V
